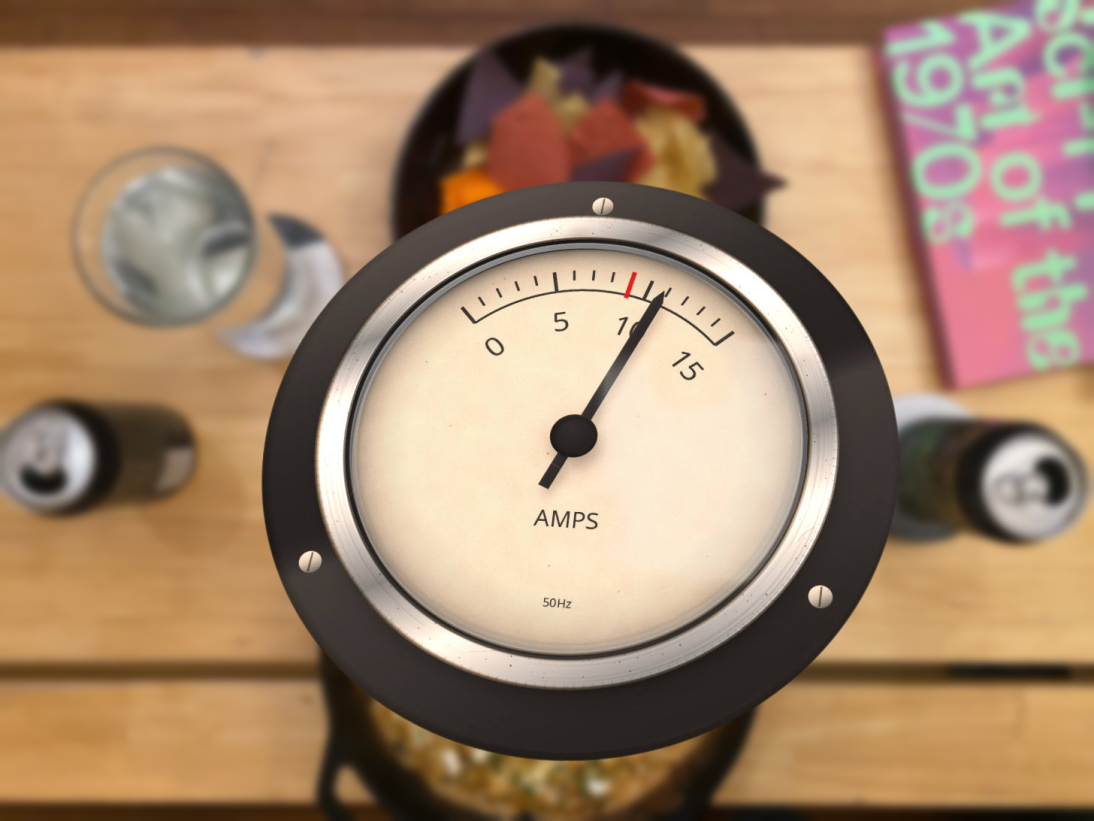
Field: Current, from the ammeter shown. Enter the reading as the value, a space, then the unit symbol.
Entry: 11 A
